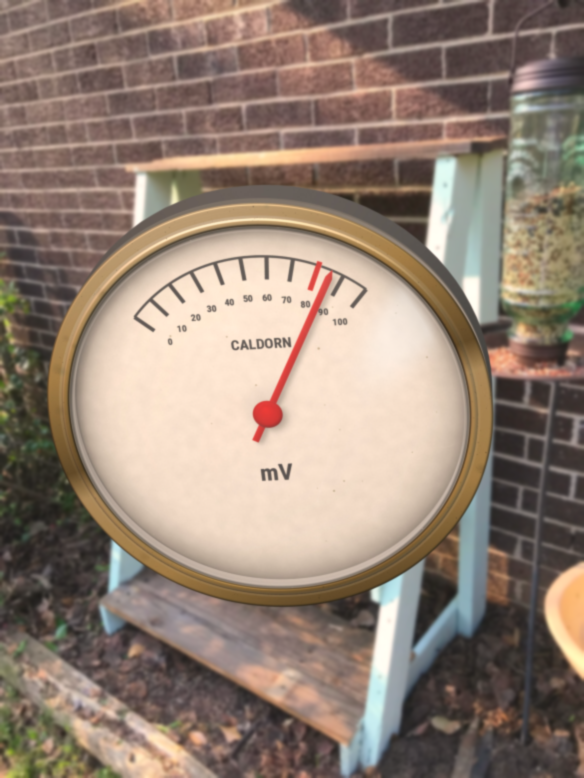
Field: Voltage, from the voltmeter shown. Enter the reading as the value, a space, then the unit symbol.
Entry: 85 mV
